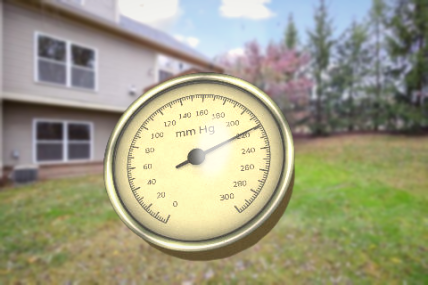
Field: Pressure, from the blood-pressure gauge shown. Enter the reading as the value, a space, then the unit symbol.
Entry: 220 mmHg
